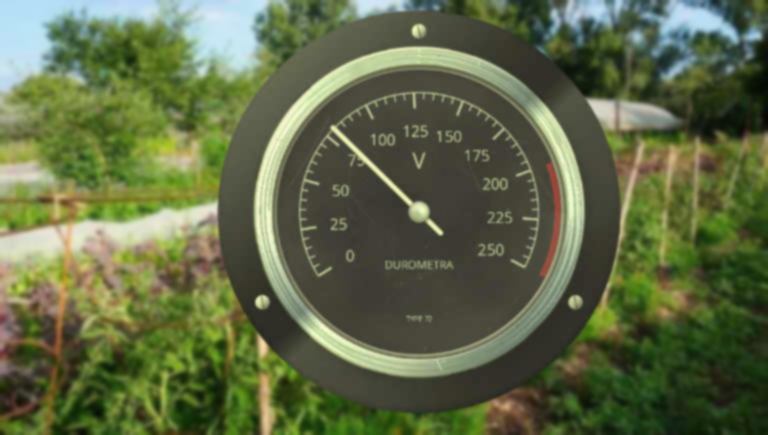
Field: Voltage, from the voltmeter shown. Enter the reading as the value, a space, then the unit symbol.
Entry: 80 V
